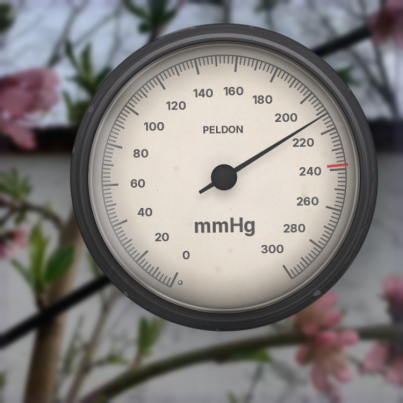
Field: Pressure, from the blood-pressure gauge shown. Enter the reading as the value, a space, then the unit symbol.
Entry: 212 mmHg
